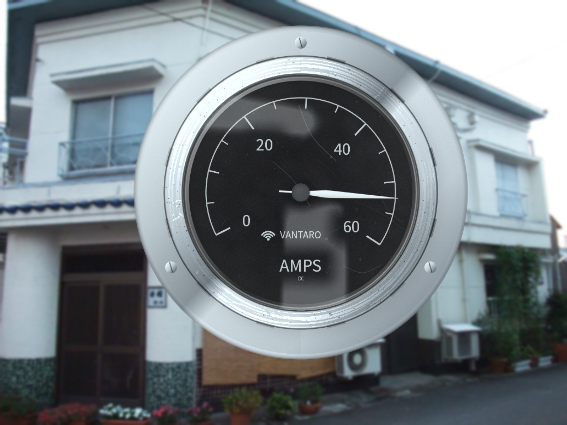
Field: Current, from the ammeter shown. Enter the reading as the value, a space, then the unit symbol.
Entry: 52.5 A
